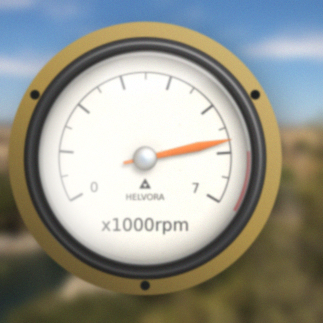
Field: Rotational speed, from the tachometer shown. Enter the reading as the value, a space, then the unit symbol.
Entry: 5750 rpm
